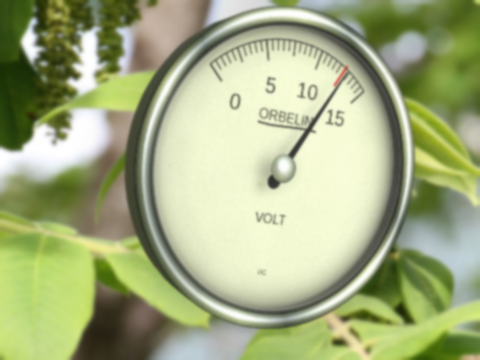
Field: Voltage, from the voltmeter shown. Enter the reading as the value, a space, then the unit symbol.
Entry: 12.5 V
